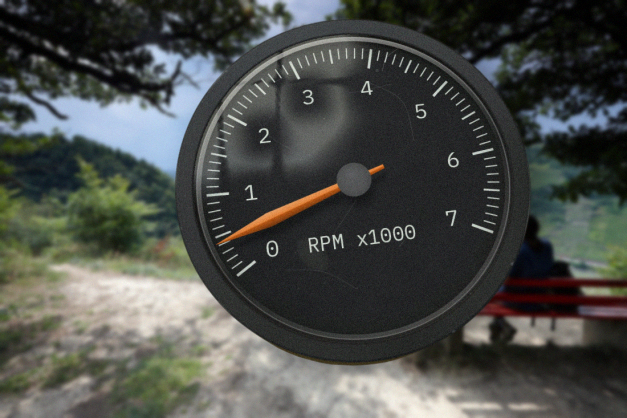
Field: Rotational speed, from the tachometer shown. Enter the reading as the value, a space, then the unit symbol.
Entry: 400 rpm
